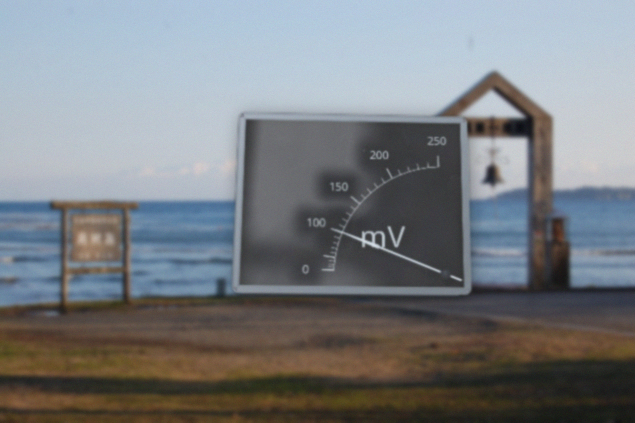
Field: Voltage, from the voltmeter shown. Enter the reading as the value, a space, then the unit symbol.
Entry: 100 mV
